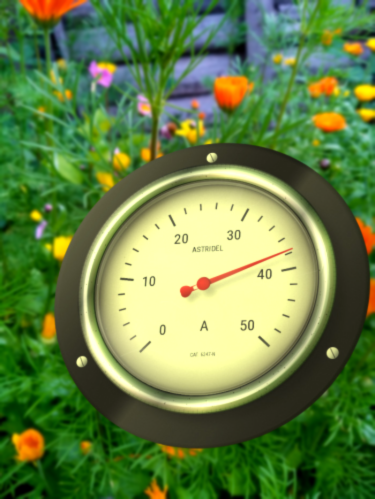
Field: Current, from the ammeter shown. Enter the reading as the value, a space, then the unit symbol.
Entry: 38 A
